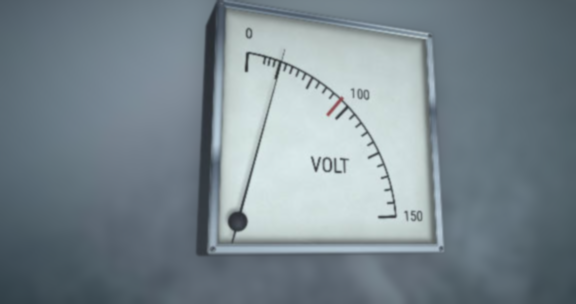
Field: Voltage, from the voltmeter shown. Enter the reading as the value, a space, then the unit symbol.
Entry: 50 V
